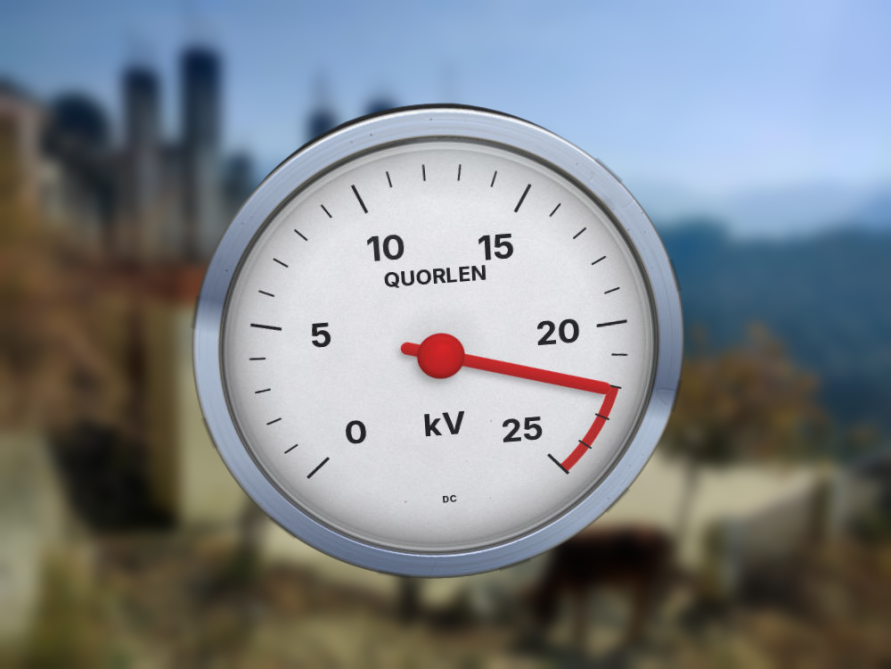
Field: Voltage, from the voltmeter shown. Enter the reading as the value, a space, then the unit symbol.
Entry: 22 kV
